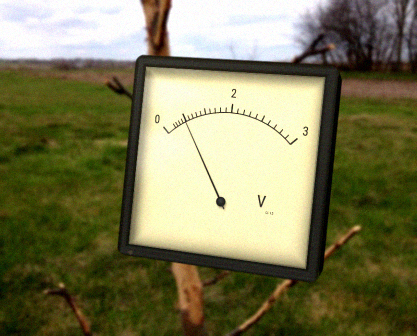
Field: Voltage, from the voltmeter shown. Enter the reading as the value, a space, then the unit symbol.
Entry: 1 V
